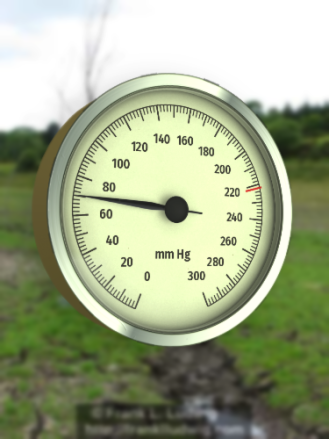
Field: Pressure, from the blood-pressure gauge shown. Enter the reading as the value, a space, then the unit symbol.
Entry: 70 mmHg
